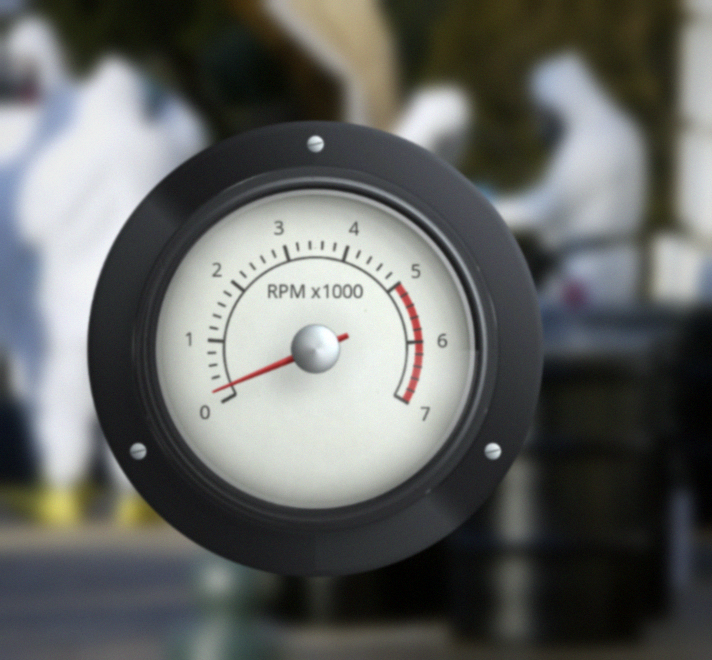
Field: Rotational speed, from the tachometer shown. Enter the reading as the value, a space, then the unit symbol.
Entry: 200 rpm
